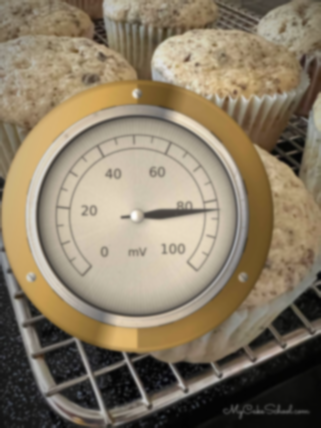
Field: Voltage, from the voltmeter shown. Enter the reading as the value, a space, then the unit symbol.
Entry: 82.5 mV
